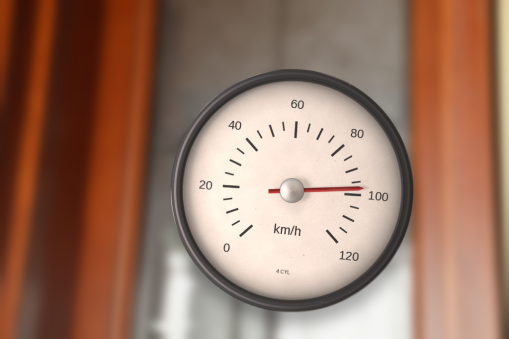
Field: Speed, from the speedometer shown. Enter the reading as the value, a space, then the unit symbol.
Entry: 97.5 km/h
